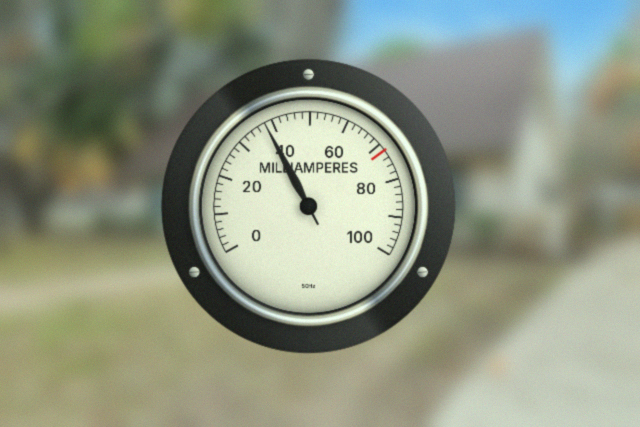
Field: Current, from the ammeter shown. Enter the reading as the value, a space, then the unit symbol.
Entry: 38 mA
